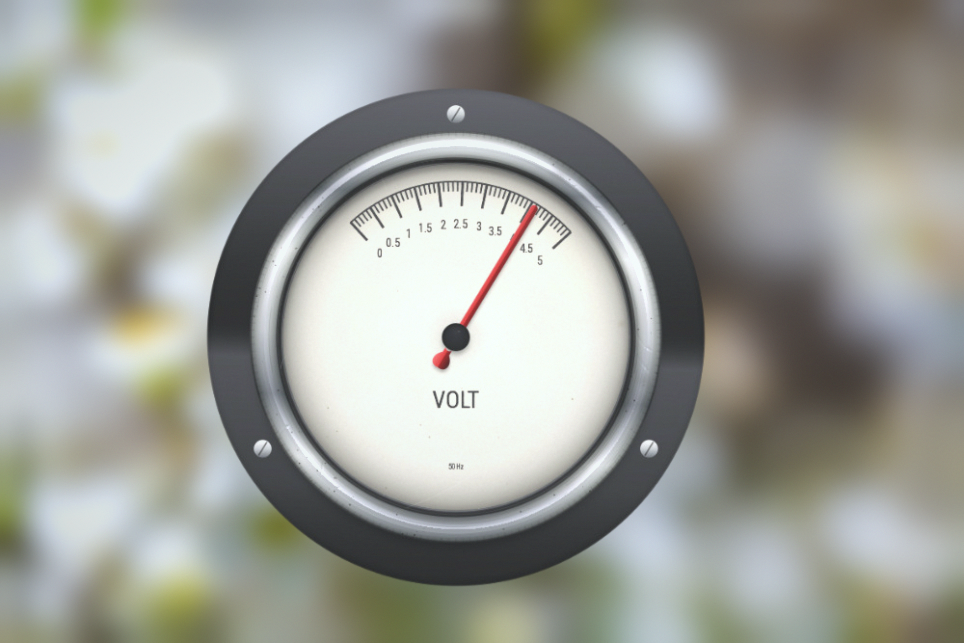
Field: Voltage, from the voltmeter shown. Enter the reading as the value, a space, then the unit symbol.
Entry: 4.1 V
